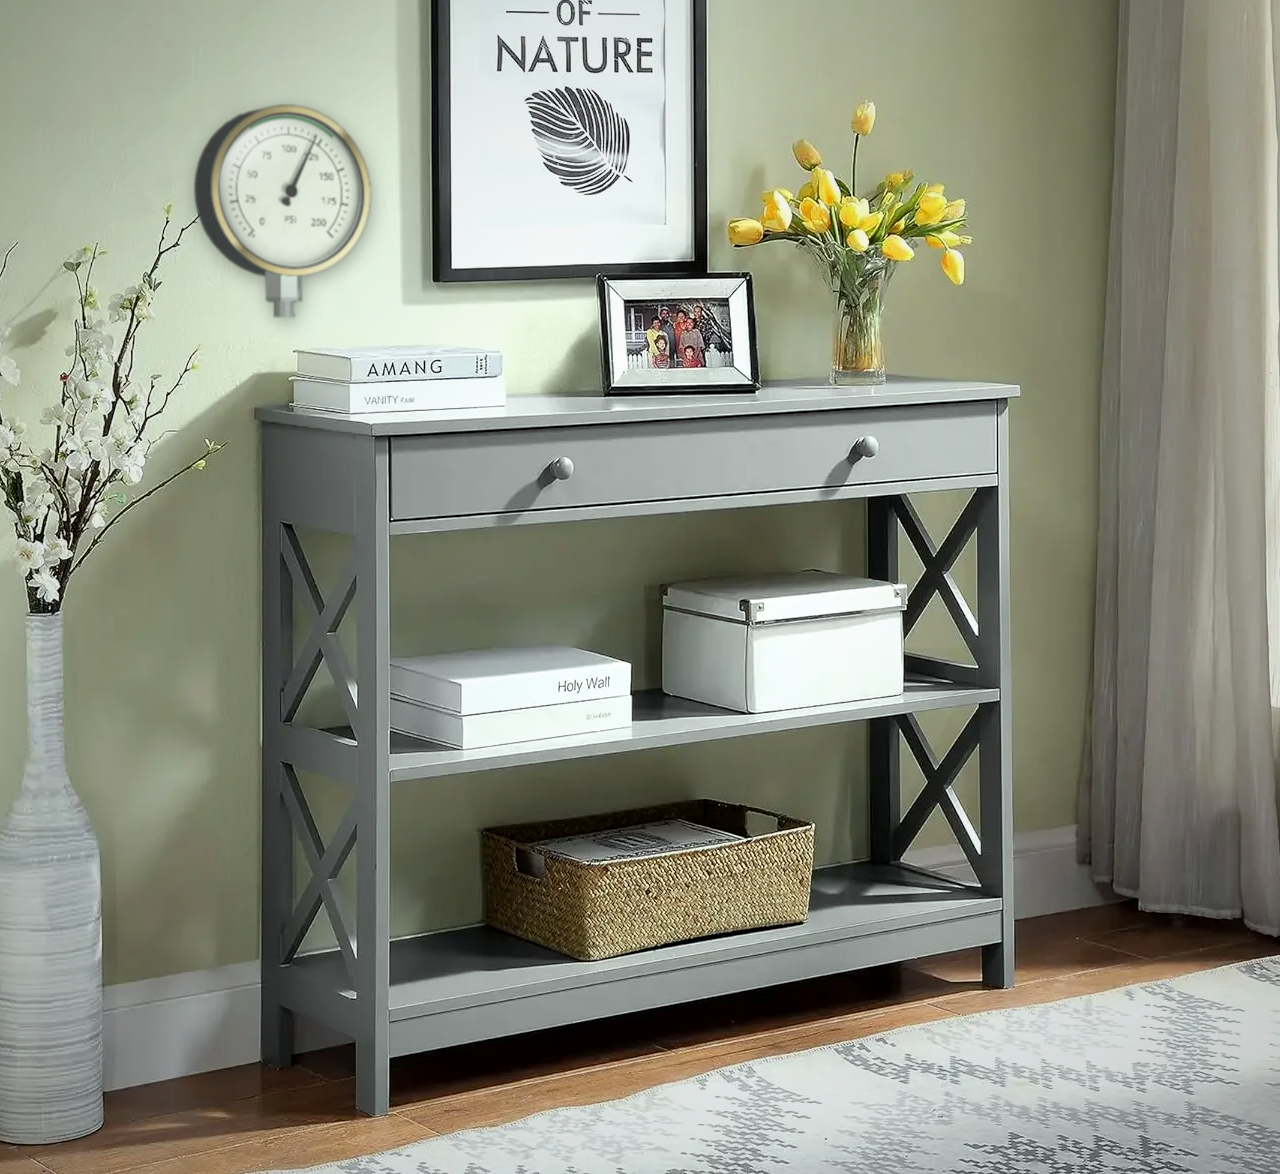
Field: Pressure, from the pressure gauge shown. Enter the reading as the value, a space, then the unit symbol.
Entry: 120 psi
